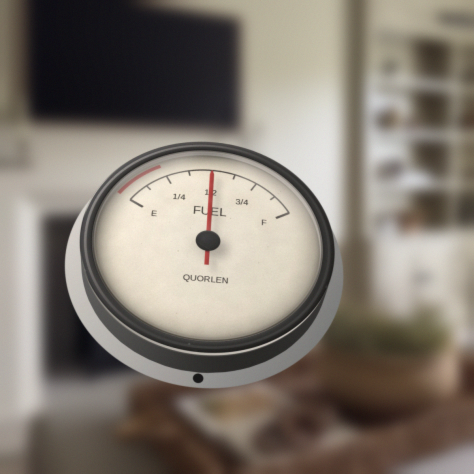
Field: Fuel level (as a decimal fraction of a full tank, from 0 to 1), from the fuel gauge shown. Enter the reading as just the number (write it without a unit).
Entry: 0.5
